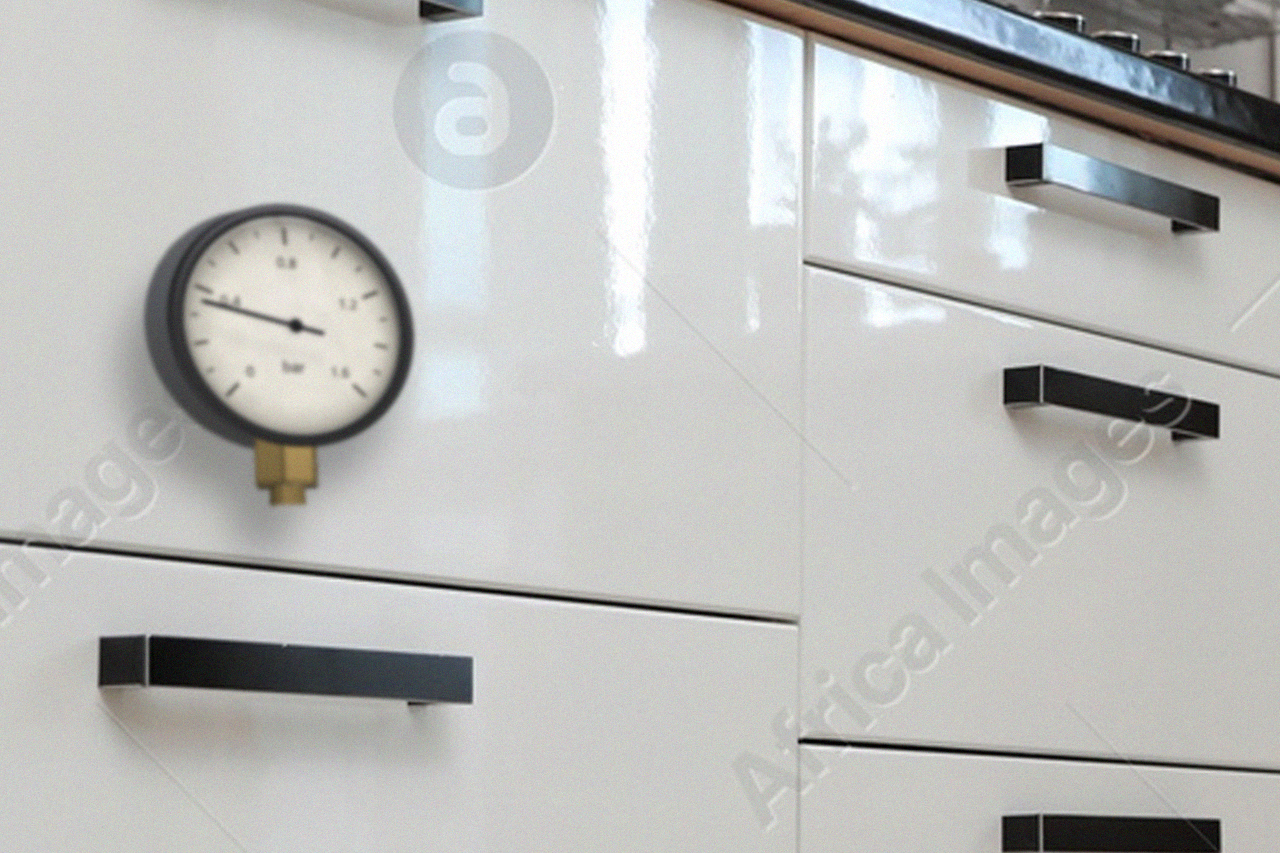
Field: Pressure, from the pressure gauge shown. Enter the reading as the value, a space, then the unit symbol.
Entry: 0.35 bar
